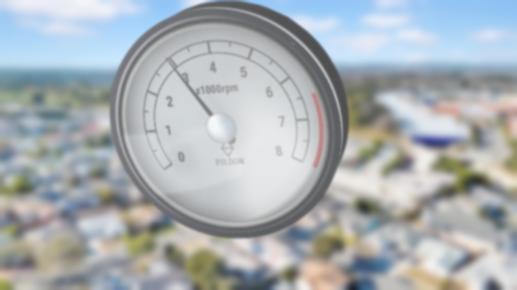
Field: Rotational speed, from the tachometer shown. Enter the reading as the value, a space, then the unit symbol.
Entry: 3000 rpm
